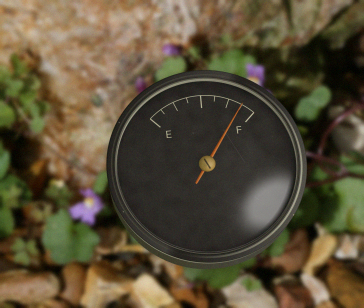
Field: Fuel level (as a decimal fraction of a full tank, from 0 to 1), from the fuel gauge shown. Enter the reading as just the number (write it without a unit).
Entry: 0.875
